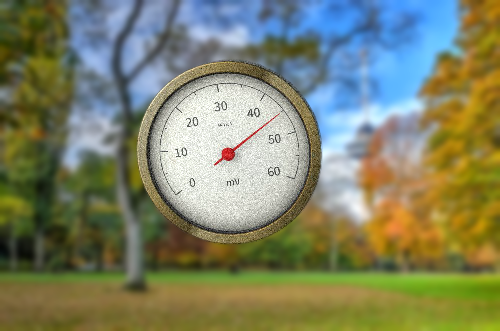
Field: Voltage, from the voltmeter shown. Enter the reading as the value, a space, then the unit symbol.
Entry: 45 mV
